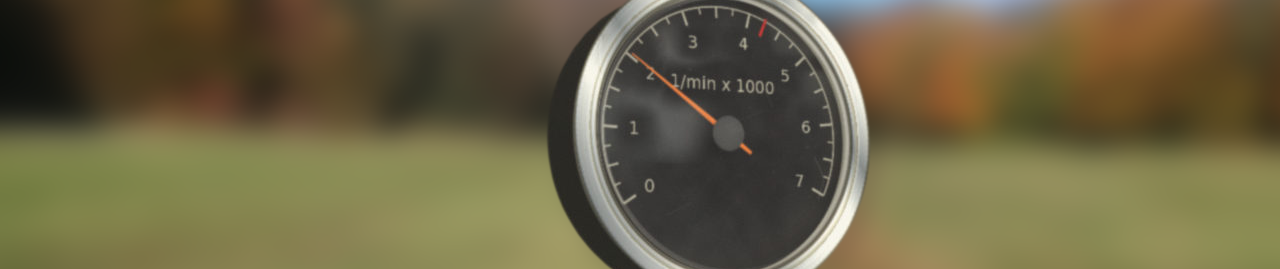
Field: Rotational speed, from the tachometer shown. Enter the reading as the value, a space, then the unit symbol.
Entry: 2000 rpm
